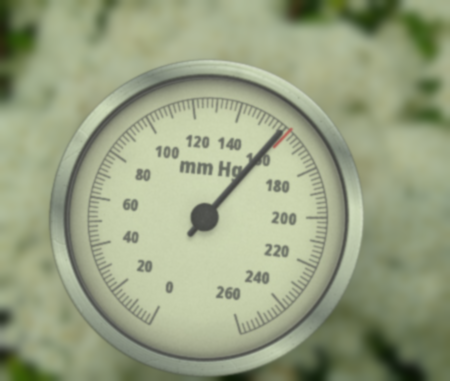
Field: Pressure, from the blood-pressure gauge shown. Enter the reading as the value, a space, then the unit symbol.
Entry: 160 mmHg
